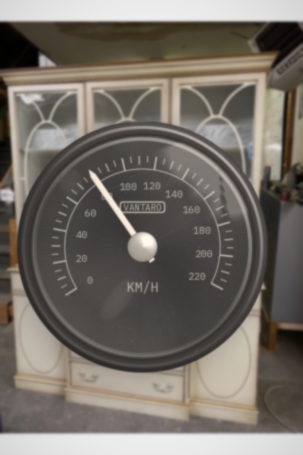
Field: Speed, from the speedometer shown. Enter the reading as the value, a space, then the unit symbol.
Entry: 80 km/h
